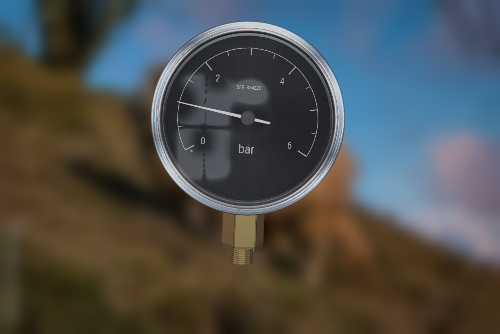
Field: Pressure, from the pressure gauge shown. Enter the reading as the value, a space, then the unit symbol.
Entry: 1 bar
